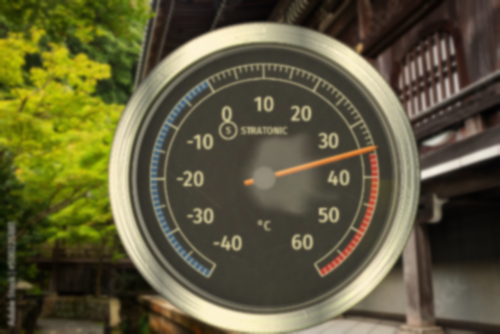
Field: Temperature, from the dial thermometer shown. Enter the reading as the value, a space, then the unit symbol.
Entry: 35 °C
